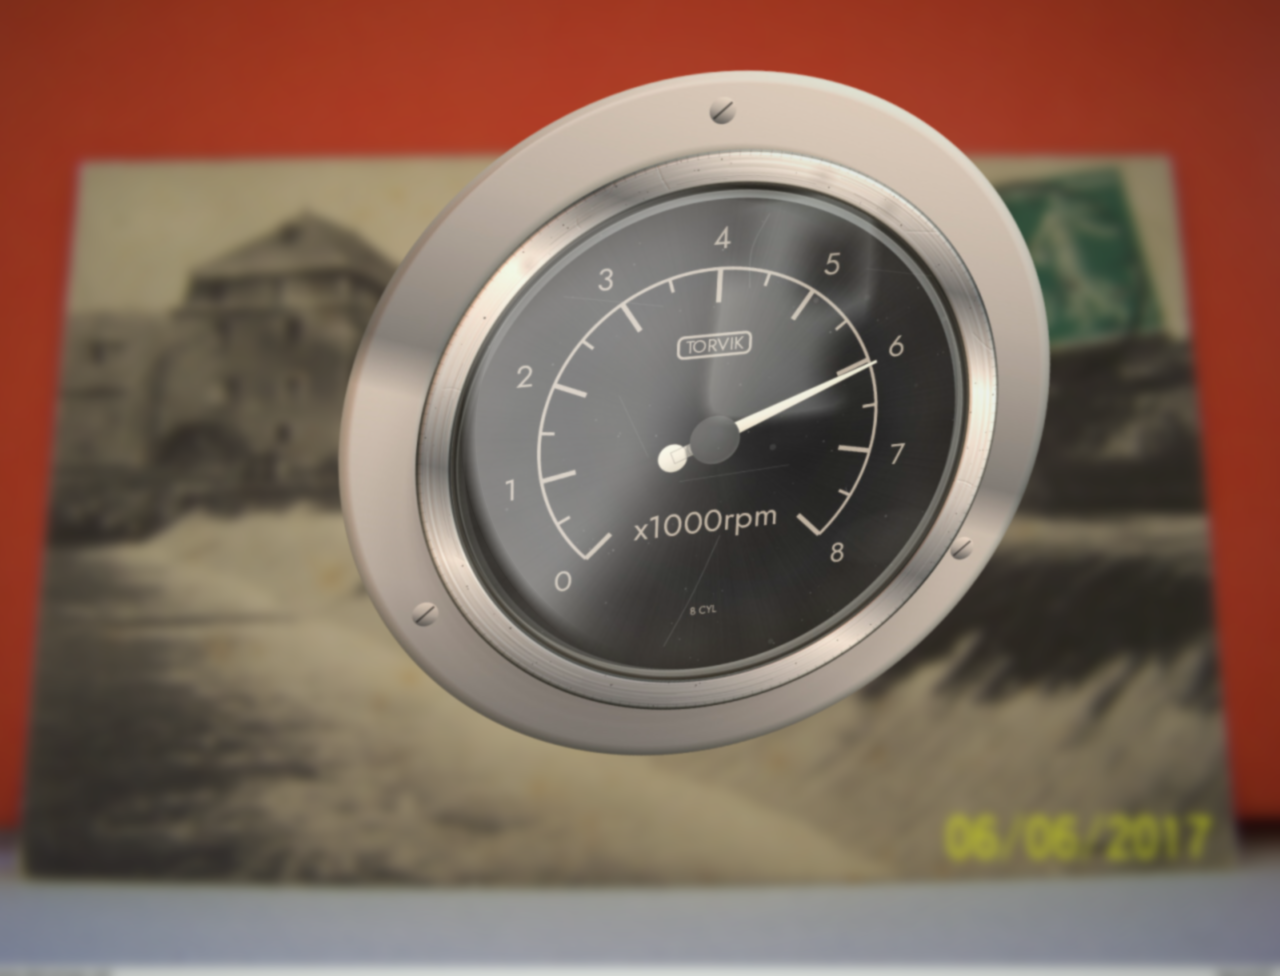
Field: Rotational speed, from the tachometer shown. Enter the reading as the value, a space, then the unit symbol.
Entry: 6000 rpm
